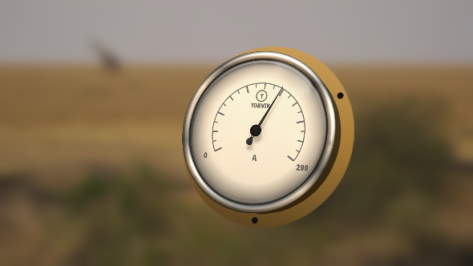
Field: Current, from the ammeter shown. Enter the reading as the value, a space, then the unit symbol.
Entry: 120 A
